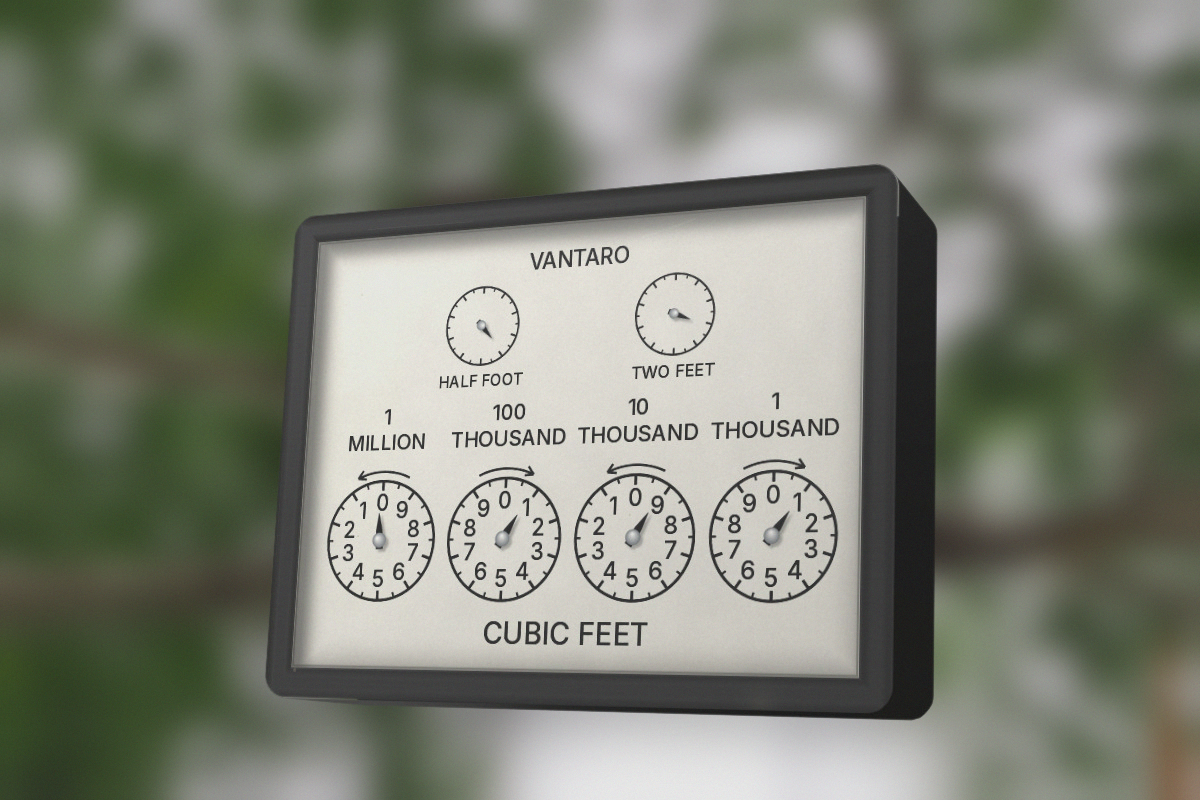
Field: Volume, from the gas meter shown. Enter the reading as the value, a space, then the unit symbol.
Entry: 9100 ft³
